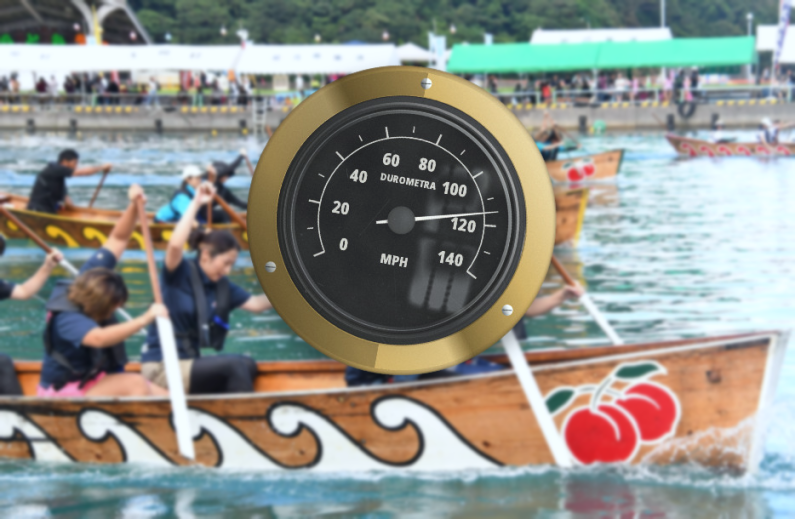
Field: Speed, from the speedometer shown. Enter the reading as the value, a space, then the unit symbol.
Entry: 115 mph
